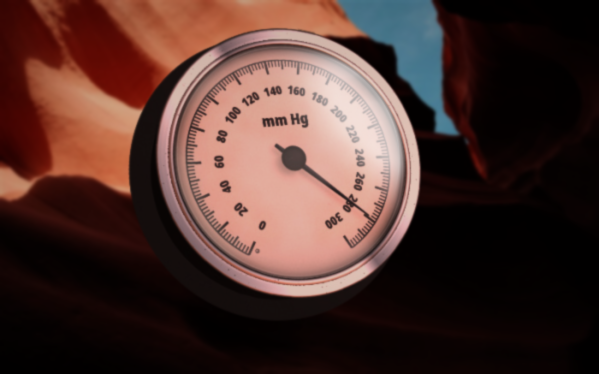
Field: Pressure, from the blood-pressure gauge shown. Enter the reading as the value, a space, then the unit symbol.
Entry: 280 mmHg
